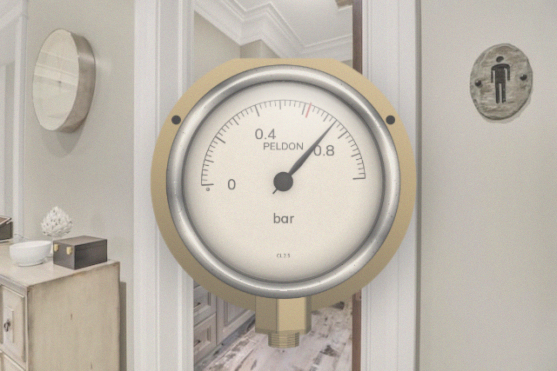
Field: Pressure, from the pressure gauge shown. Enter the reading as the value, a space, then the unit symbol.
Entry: 0.74 bar
